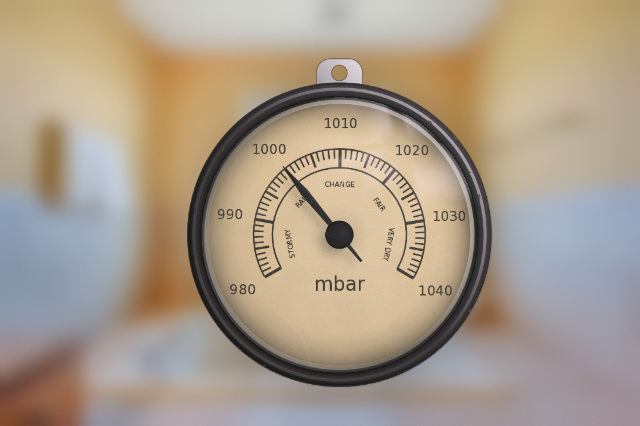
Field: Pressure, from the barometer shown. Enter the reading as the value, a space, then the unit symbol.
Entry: 1000 mbar
